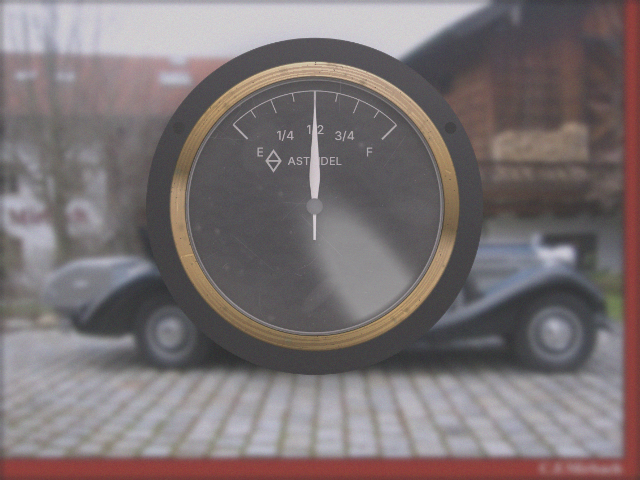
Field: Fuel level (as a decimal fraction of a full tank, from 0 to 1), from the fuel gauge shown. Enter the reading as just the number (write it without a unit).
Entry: 0.5
